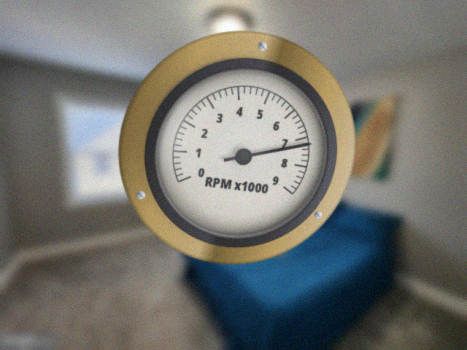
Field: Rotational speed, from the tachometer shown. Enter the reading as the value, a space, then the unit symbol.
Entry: 7200 rpm
